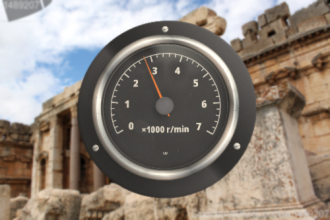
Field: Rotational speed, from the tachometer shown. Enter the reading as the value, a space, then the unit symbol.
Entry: 2800 rpm
